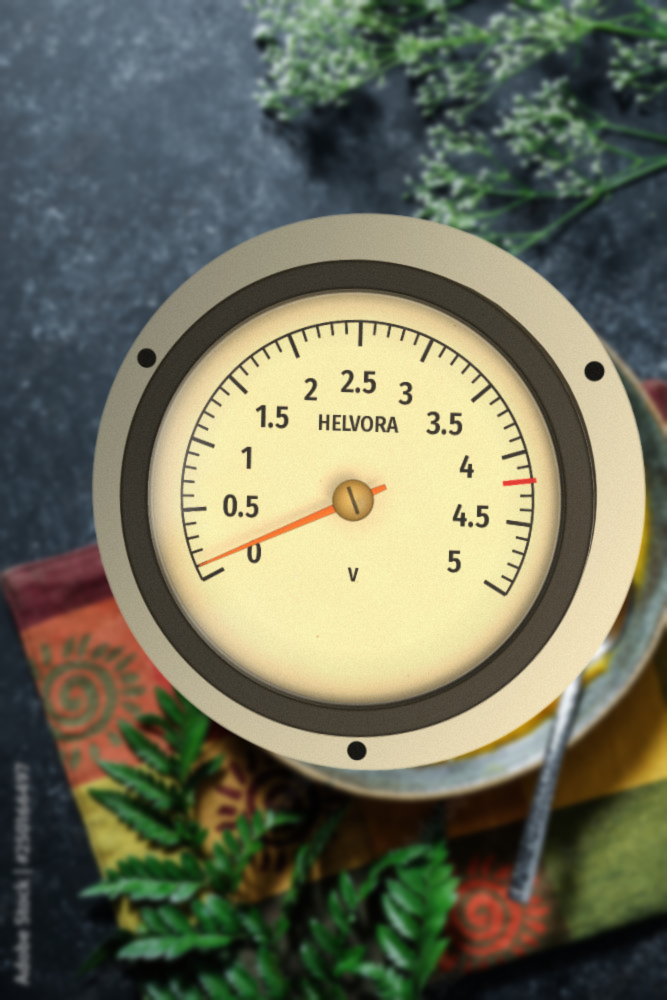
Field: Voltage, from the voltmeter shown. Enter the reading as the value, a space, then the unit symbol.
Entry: 0.1 V
